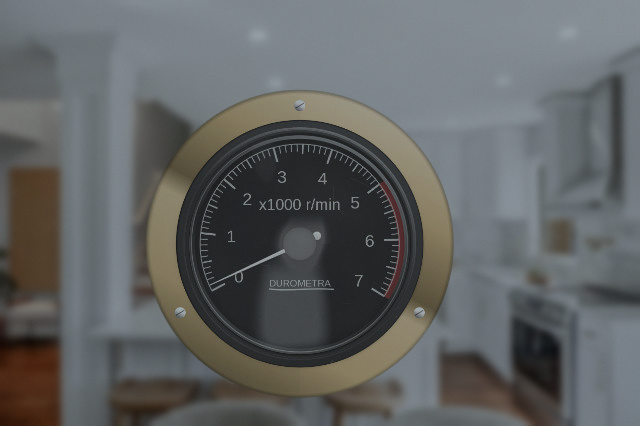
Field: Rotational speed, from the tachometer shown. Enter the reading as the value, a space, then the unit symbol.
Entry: 100 rpm
